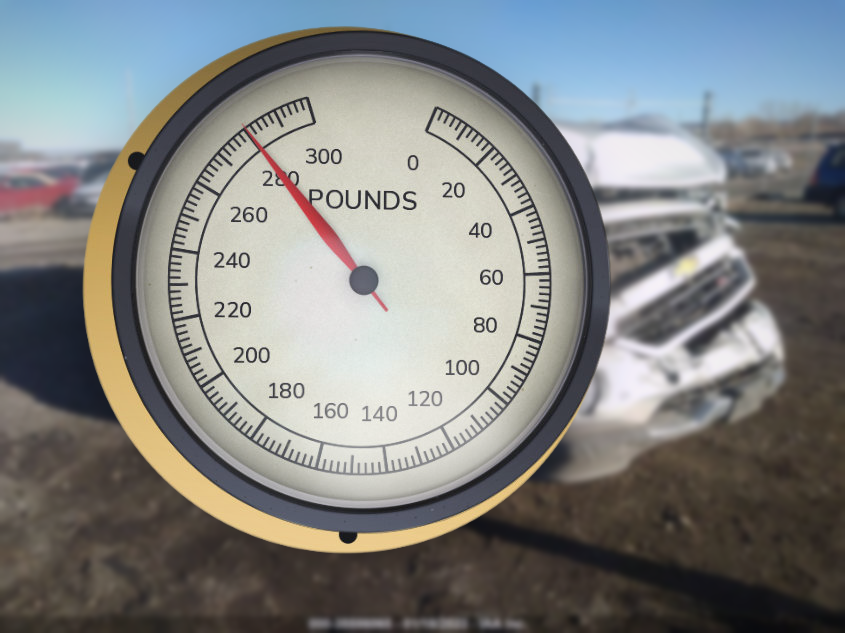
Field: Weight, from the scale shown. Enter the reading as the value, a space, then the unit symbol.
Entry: 280 lb
